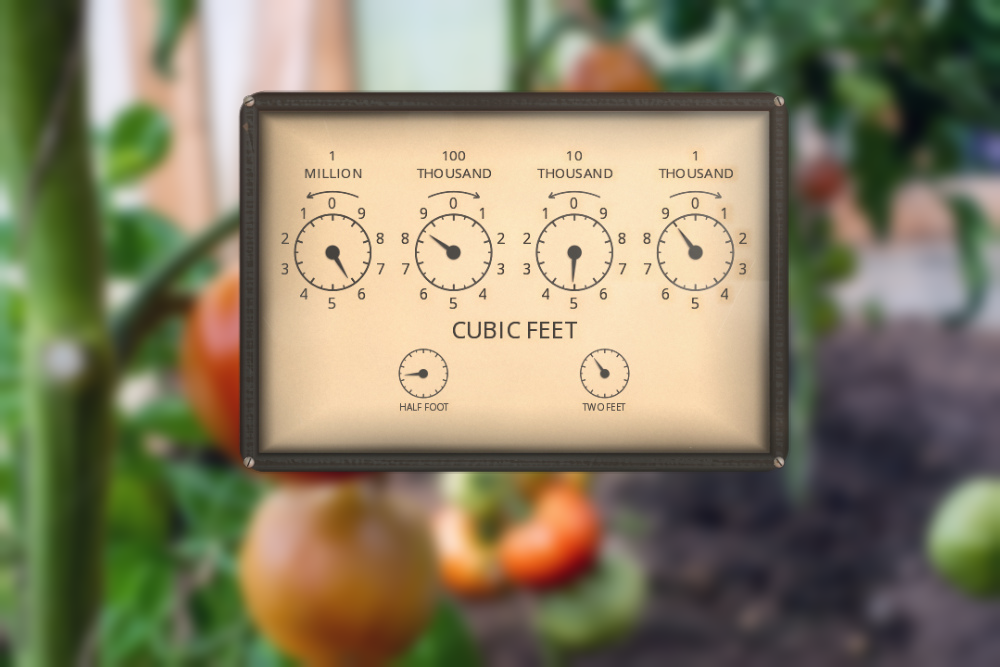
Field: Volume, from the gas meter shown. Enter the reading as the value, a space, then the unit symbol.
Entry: 584900 ft³
